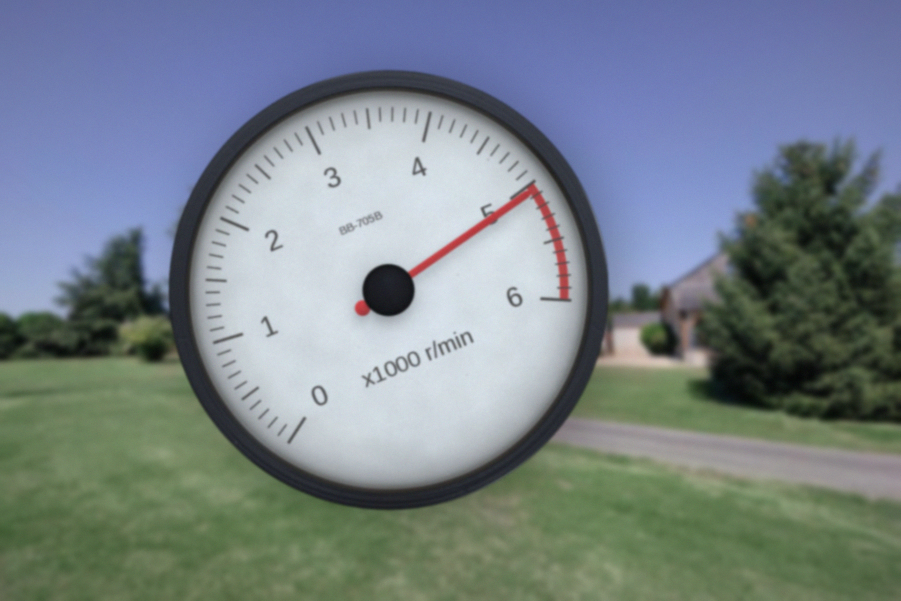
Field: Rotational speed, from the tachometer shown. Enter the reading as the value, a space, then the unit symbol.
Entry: 5050 rpm
